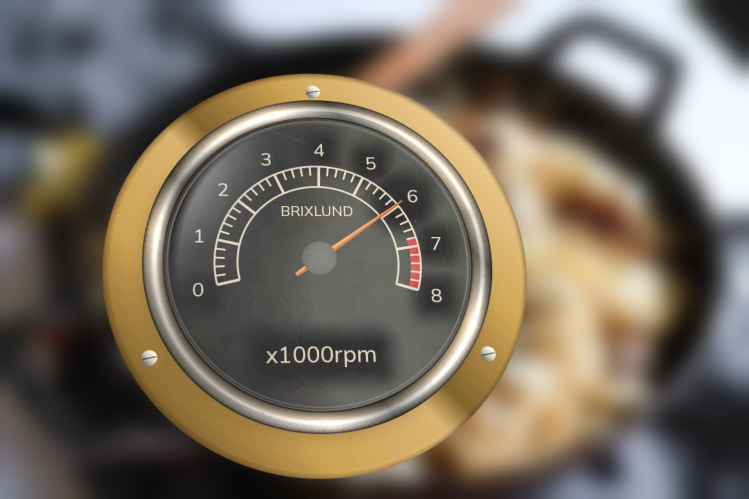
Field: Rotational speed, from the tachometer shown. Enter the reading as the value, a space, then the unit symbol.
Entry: 6000 rpm
